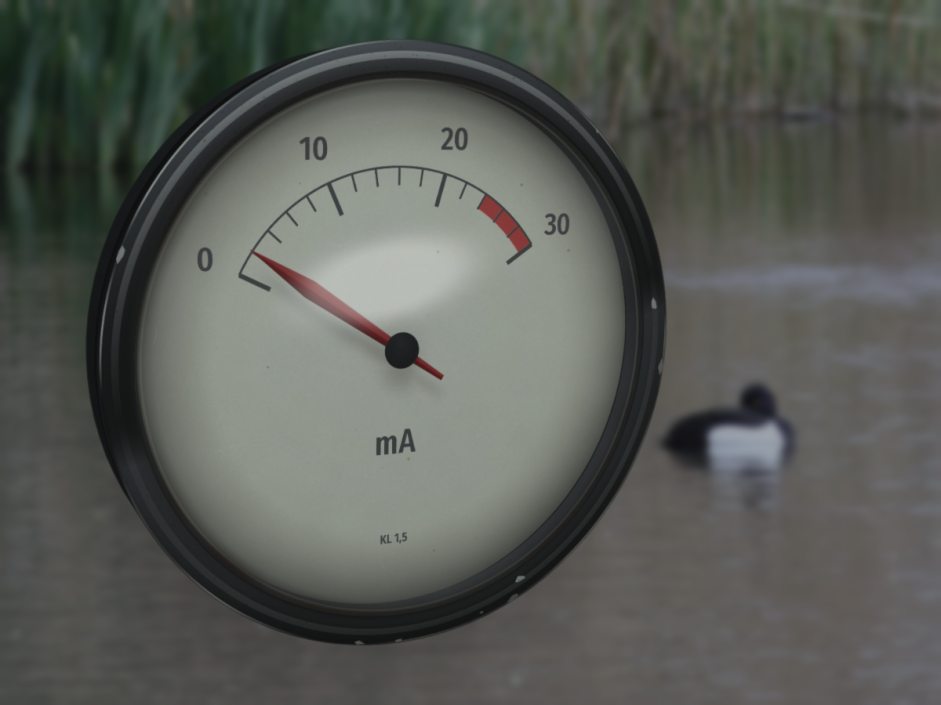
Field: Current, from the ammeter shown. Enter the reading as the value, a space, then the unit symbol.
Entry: 2 mA
